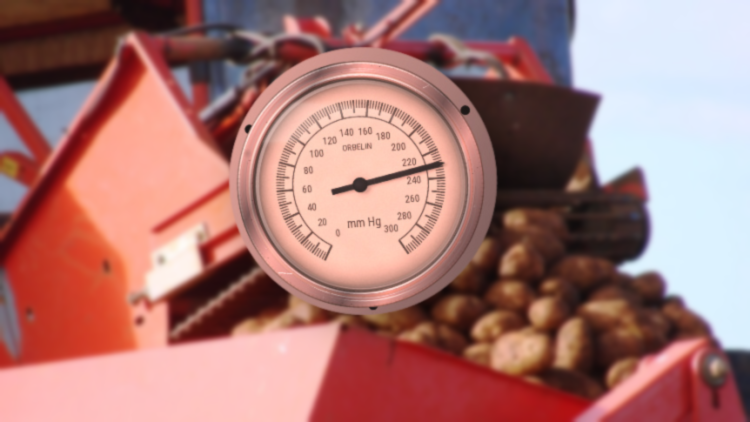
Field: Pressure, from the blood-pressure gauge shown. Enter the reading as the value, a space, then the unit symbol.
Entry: 230 mmHg
